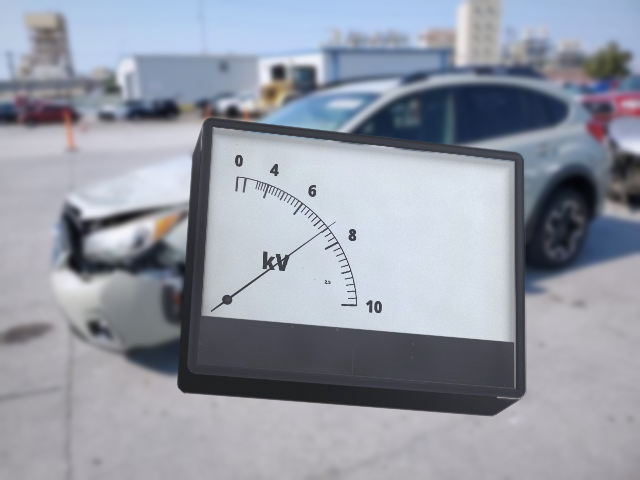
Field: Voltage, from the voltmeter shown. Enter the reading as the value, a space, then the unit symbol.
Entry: 7.4 kV
